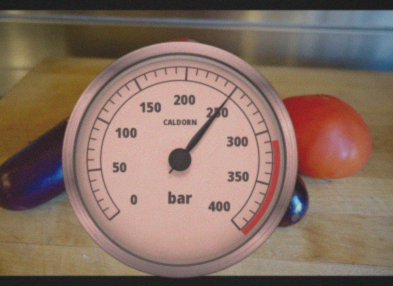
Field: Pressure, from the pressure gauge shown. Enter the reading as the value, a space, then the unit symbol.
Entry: 250 bar
